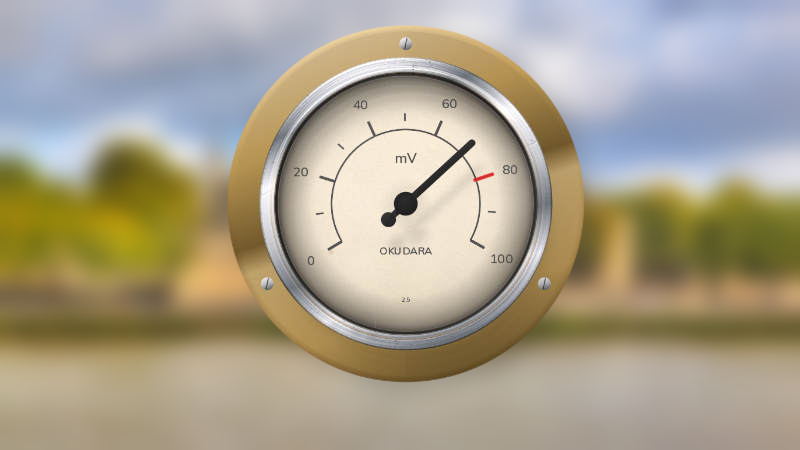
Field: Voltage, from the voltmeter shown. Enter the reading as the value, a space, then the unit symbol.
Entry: 70 mV
